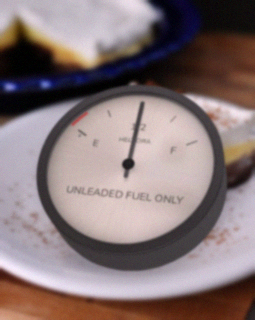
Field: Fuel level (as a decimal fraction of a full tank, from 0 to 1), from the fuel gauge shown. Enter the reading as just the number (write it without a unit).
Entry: 0.5
